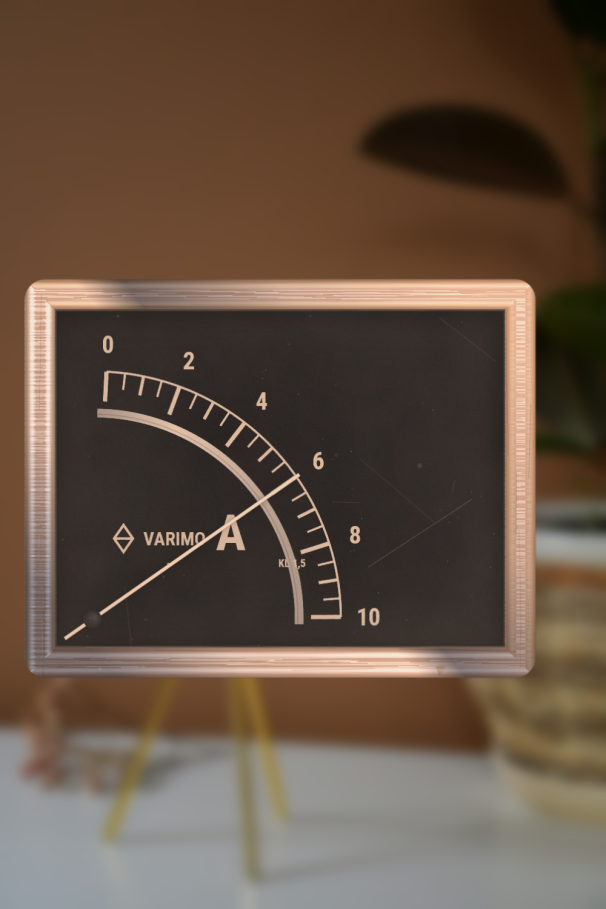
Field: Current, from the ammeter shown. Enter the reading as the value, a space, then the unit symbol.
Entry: 6 A
